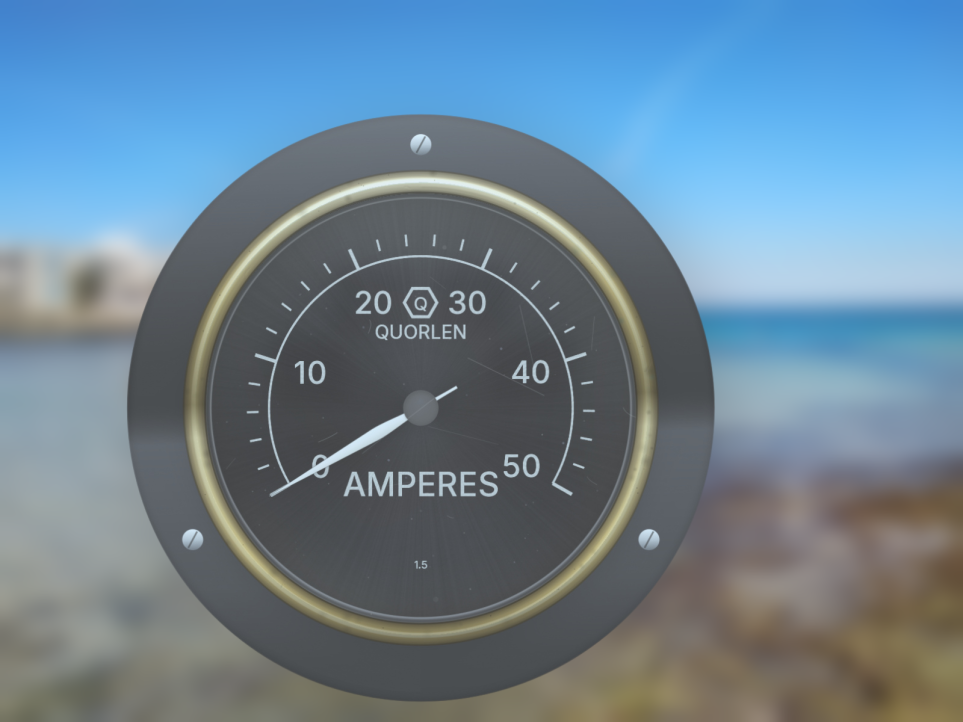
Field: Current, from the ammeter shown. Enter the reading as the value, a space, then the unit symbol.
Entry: 0 A
